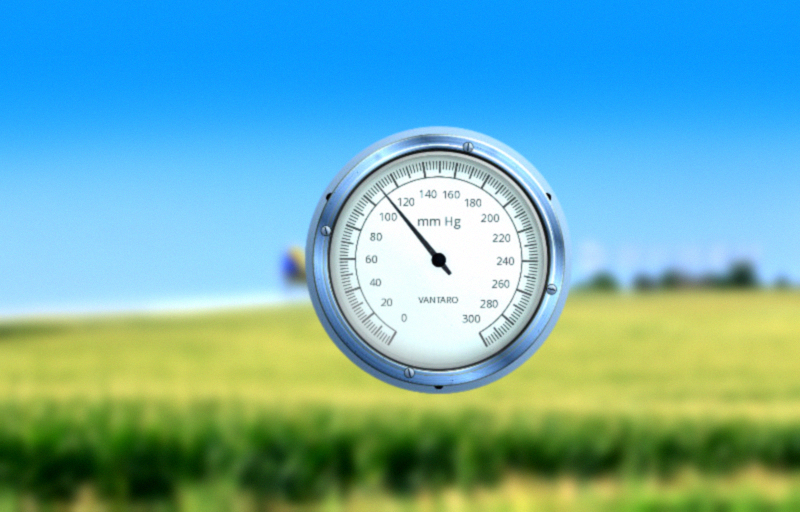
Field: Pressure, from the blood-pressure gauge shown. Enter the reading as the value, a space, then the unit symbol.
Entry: 110 mmHg
